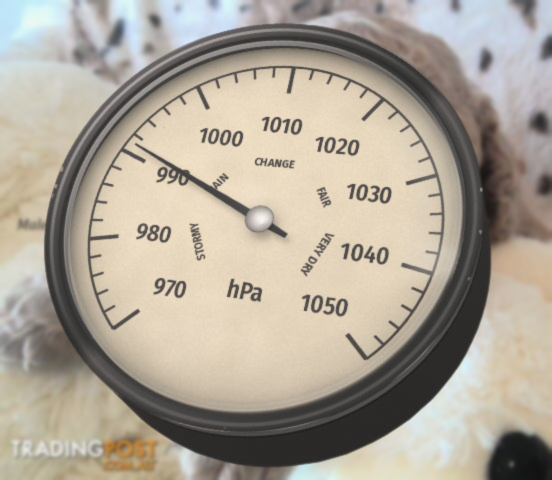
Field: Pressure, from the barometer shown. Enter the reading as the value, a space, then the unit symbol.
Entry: 991 hPa
